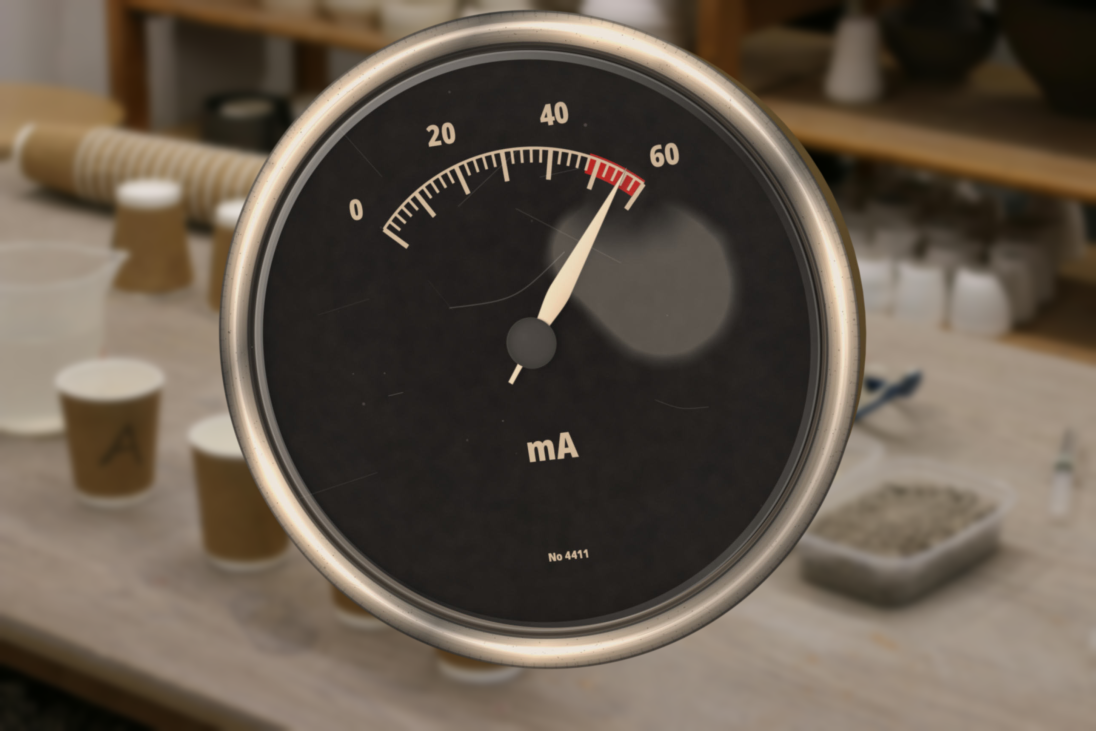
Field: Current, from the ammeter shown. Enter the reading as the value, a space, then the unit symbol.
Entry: 56 mA
